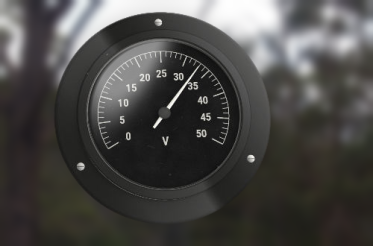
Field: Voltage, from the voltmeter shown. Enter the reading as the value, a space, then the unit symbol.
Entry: 33 V
